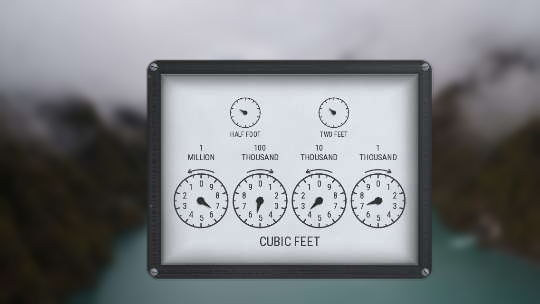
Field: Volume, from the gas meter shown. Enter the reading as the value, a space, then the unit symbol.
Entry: 653700 ft³
